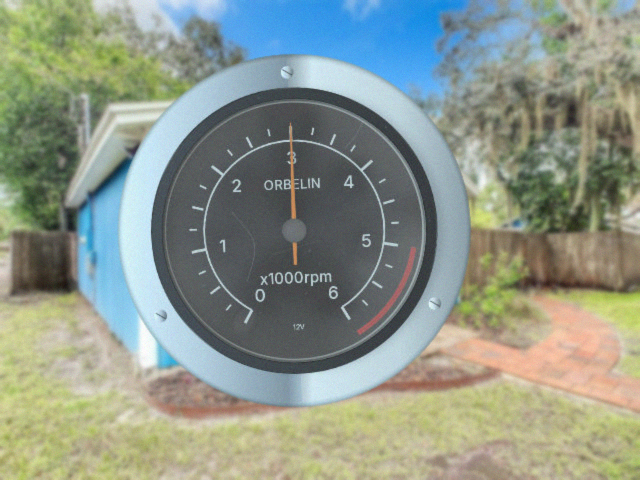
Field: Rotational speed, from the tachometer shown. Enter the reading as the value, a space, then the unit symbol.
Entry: 3000 rpm
